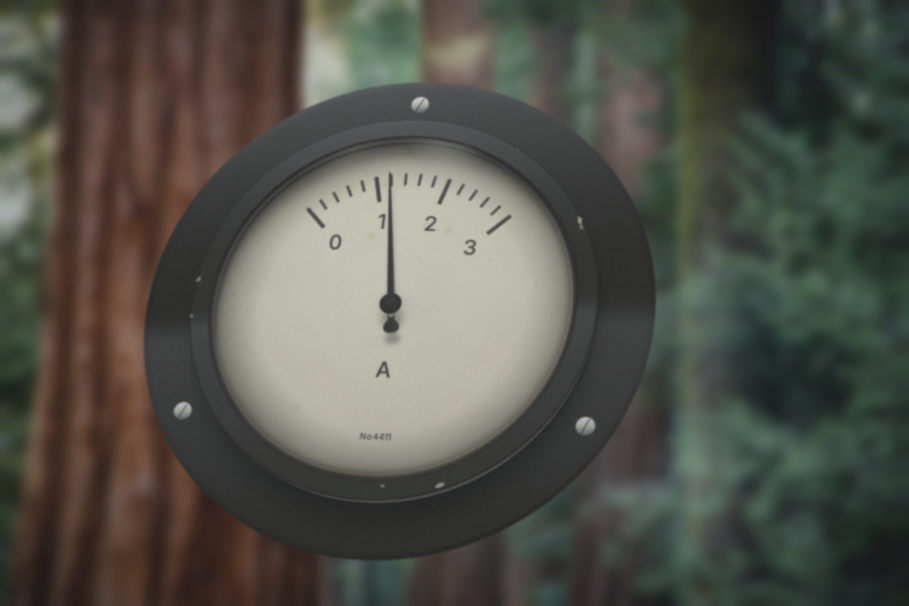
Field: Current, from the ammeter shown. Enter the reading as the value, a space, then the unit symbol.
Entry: 1.2 A
